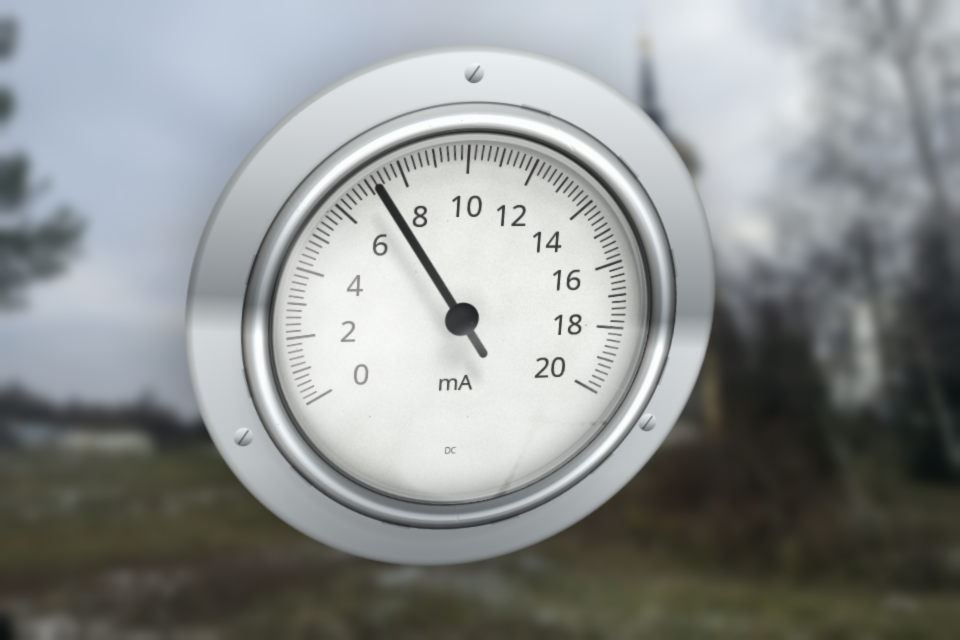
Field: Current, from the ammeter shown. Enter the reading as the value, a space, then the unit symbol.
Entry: 7.2 mA
